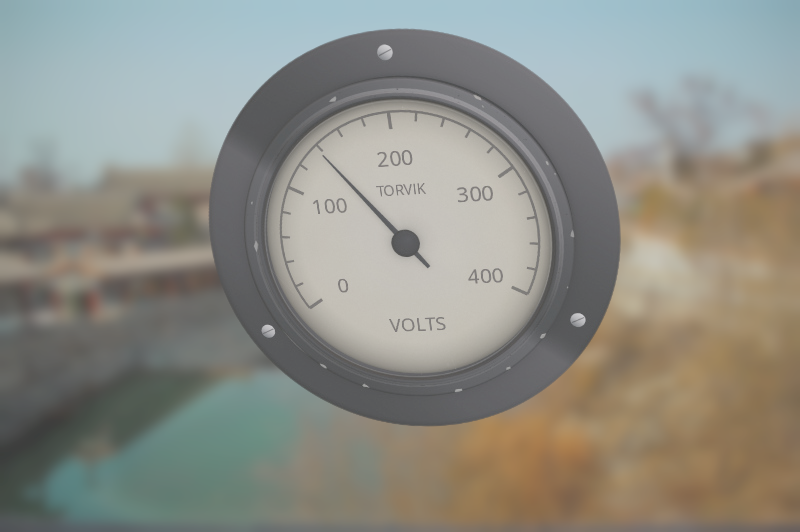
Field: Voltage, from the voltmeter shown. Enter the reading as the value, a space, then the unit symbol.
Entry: 140 V
